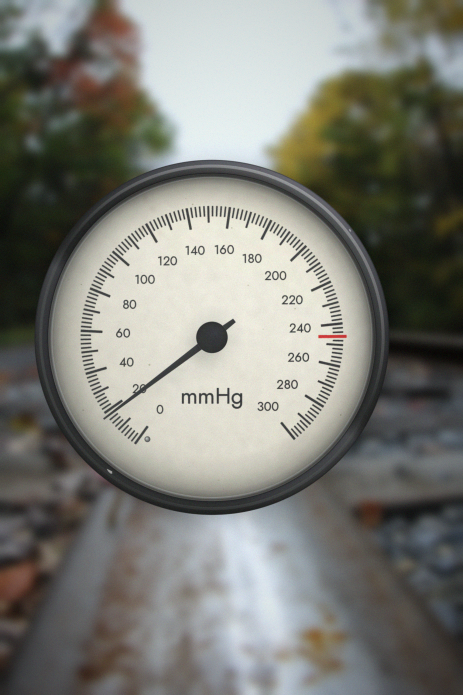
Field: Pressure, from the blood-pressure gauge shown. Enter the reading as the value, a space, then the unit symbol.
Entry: 18 mmHg
